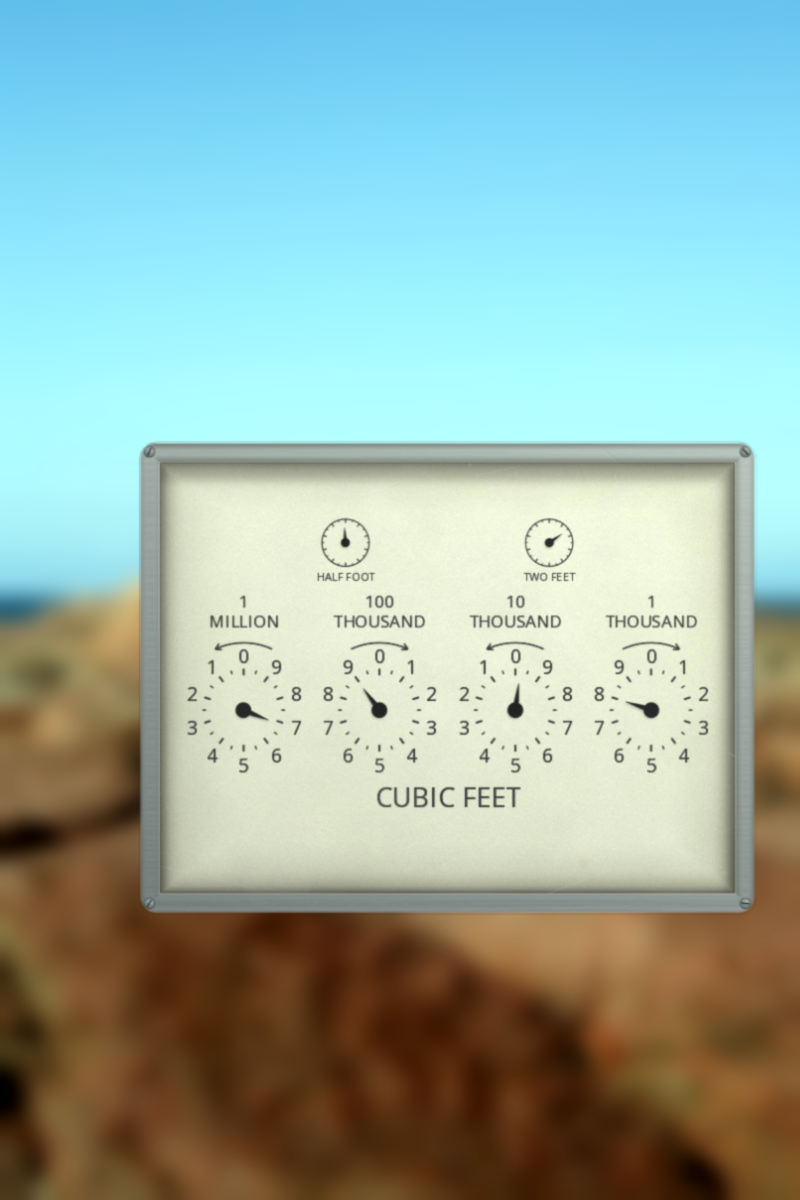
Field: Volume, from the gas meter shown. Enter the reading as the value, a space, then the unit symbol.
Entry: 689800 ft³
